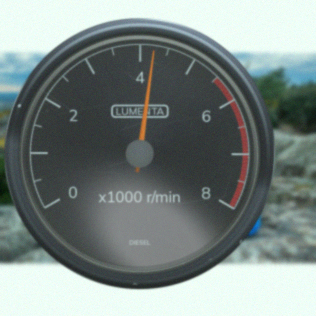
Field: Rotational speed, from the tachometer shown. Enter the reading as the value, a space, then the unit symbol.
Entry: 4250 rpm
